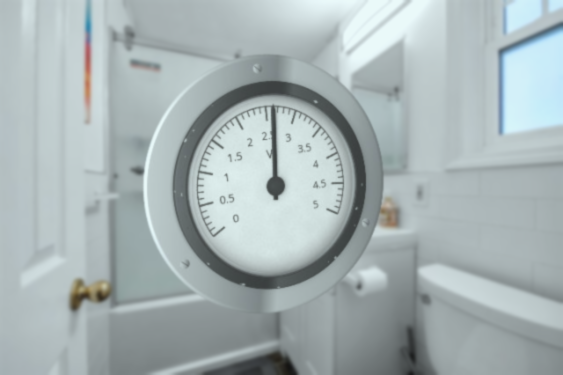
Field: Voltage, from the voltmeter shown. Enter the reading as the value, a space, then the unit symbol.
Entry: 2.6 V
